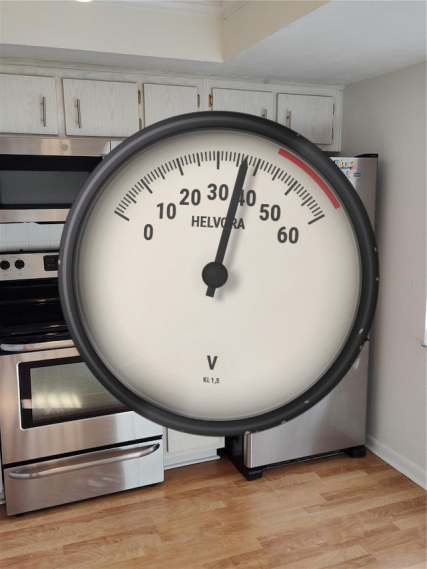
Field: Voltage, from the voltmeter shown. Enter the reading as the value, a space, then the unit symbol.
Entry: 37 V
